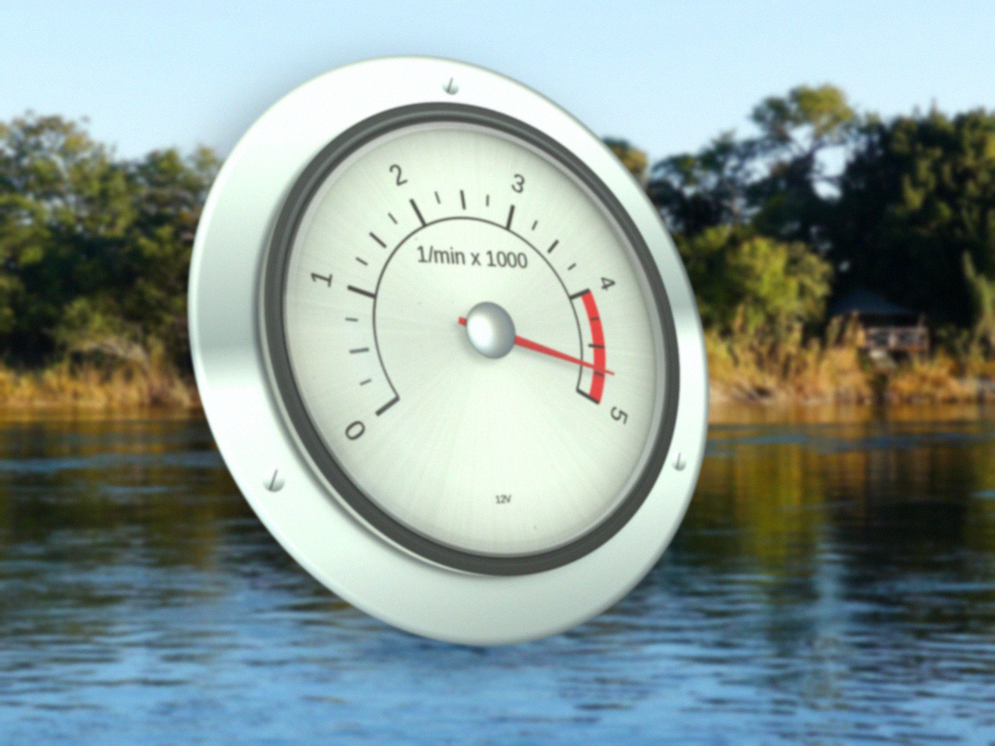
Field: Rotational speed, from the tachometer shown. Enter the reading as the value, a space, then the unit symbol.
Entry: 4750 rpm
